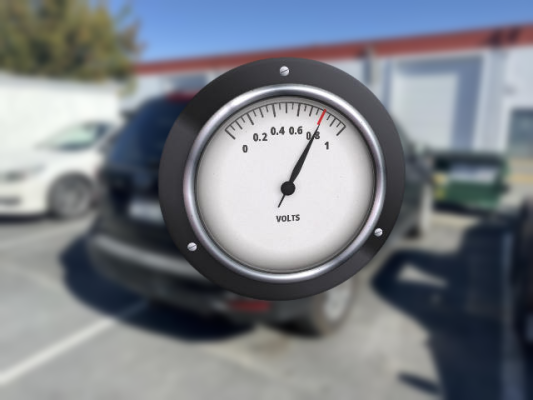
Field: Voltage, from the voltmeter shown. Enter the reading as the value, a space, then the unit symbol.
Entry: 0.8 V
